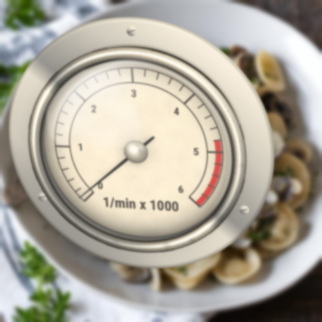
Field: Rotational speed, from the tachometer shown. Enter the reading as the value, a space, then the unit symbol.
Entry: 100 rpm
